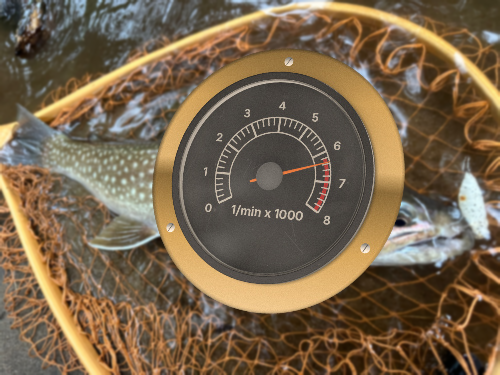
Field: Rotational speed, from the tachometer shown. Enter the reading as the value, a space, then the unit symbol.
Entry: 6400 rpm
